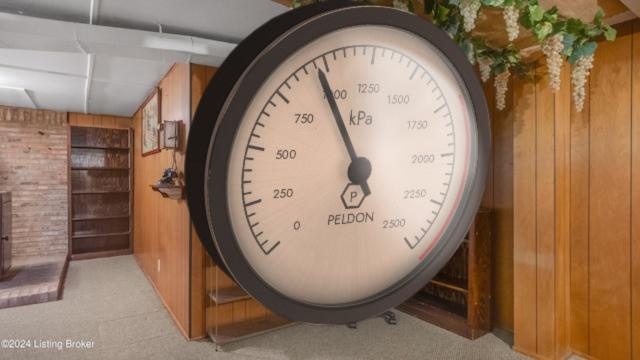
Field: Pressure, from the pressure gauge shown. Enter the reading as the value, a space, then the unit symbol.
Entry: 950 kPa
